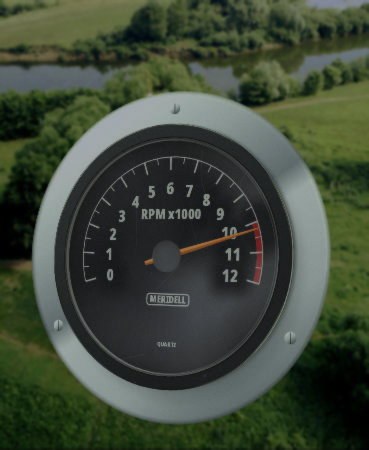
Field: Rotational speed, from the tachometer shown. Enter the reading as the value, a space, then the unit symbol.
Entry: 10250 rpm
